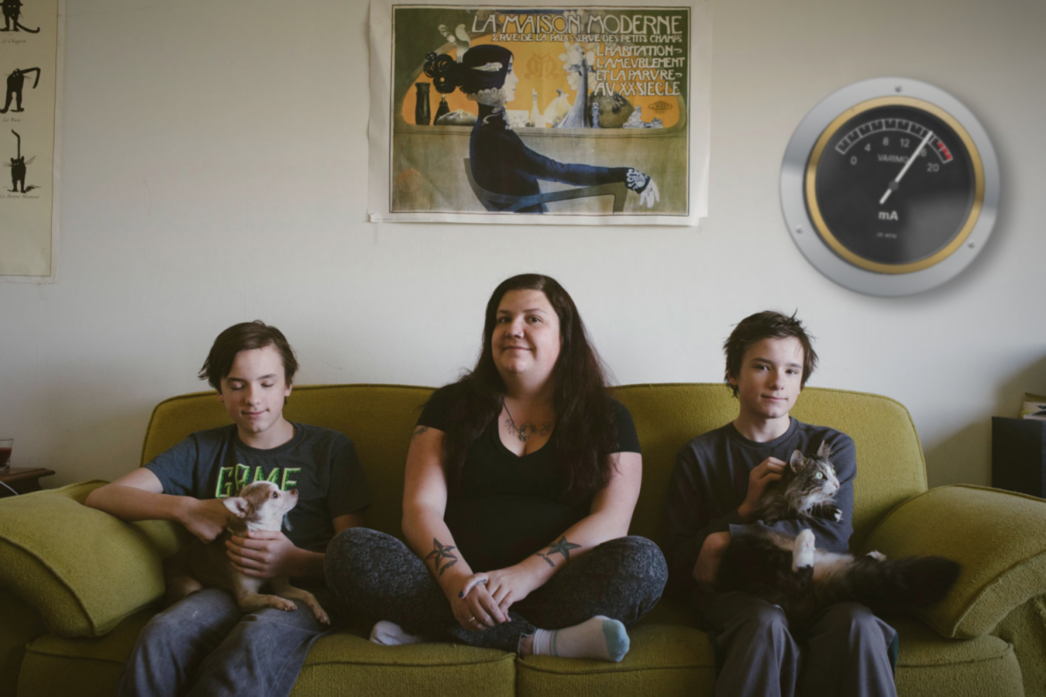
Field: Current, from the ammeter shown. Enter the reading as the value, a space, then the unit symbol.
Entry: 15 mA
